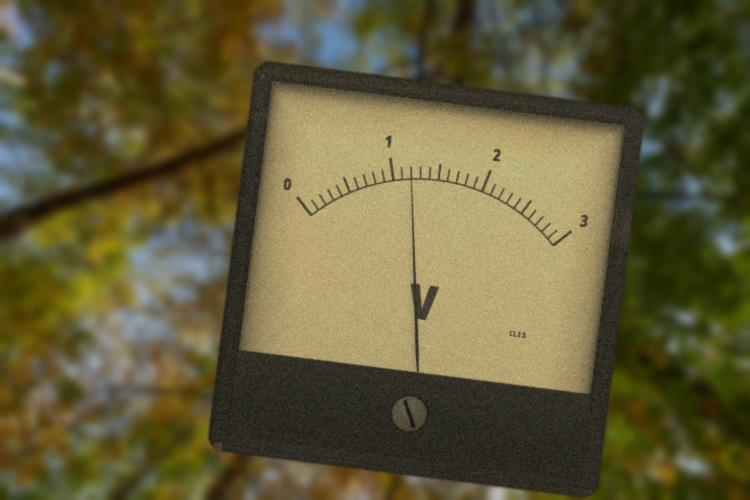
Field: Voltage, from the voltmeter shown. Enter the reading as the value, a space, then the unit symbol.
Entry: 1.2 V
